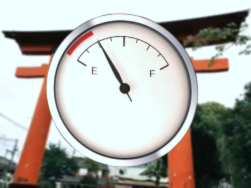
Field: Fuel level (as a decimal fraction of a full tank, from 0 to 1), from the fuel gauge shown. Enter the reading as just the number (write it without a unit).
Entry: 0.25
